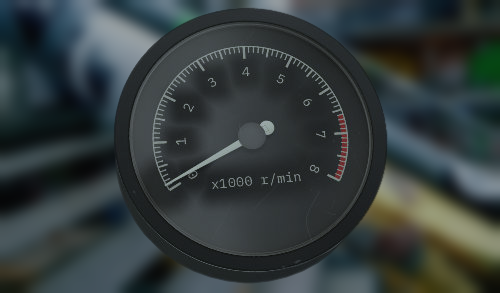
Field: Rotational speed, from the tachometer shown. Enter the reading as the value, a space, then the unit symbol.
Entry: 100 rpm
